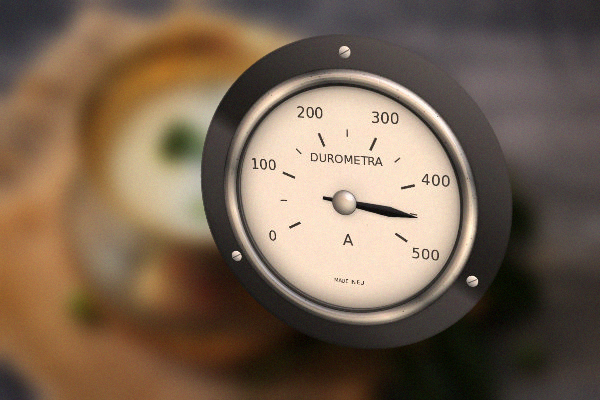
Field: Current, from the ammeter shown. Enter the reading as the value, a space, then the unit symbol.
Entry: 450 A
